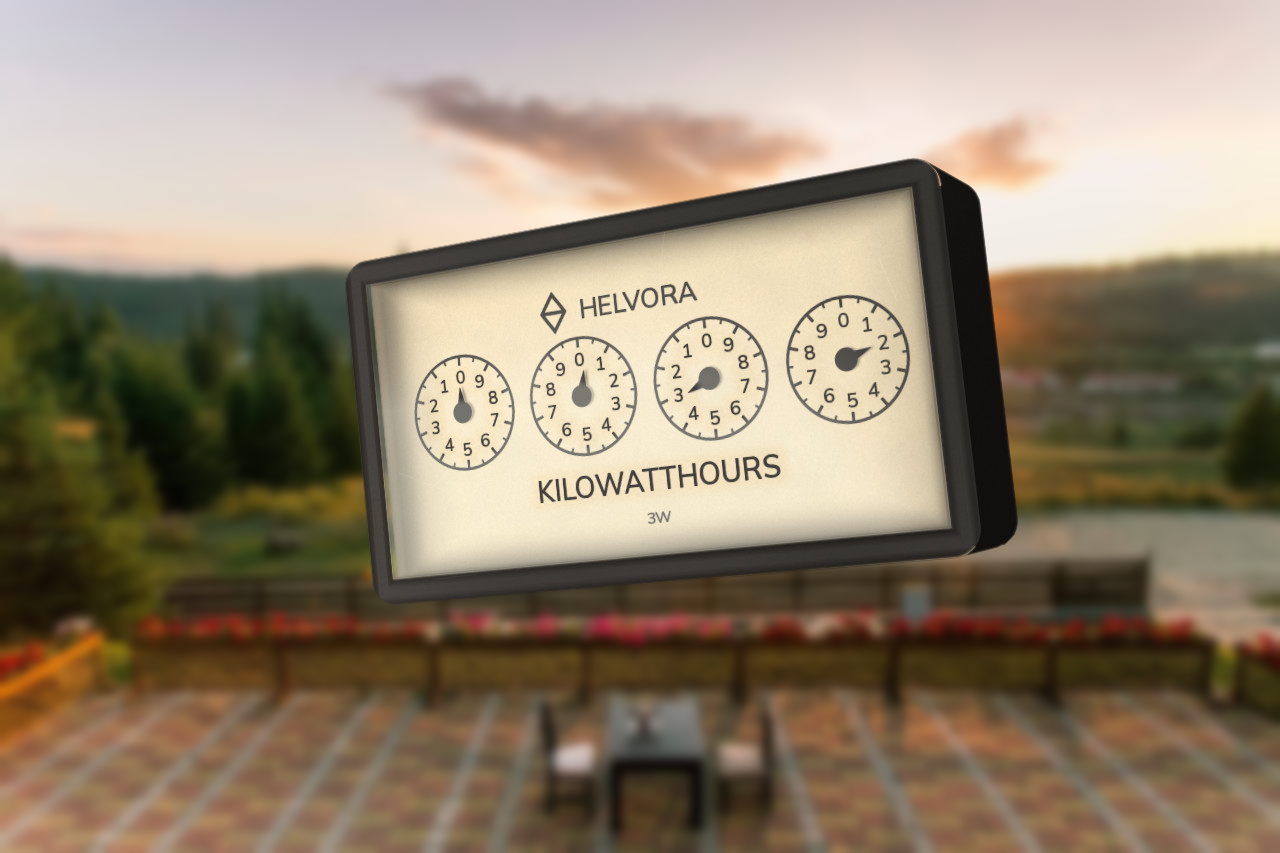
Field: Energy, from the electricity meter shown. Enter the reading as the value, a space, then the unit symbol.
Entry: 32 kWh
